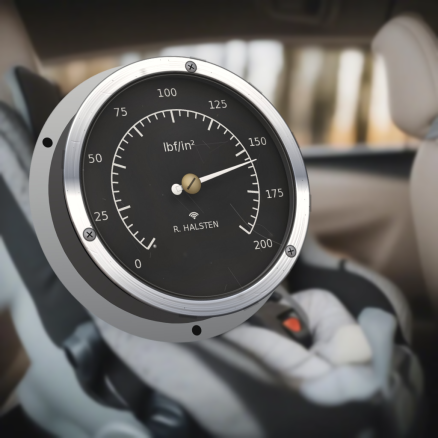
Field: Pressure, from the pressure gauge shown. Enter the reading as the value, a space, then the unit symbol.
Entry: 157.5 psi
